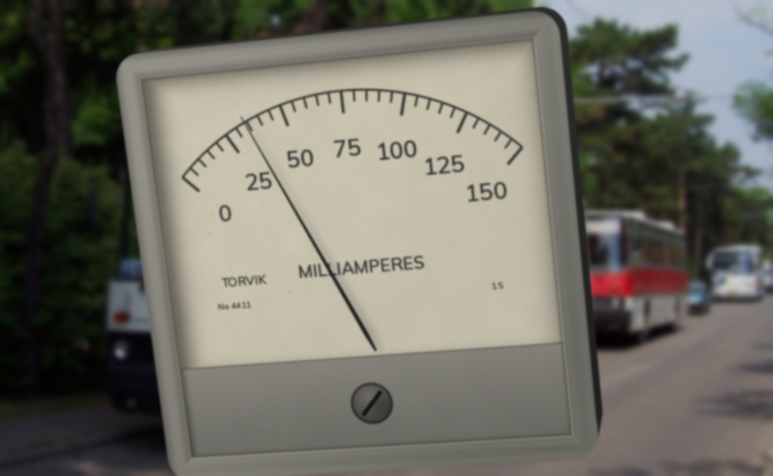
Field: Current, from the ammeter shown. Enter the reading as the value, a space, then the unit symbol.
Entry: 35 mA
